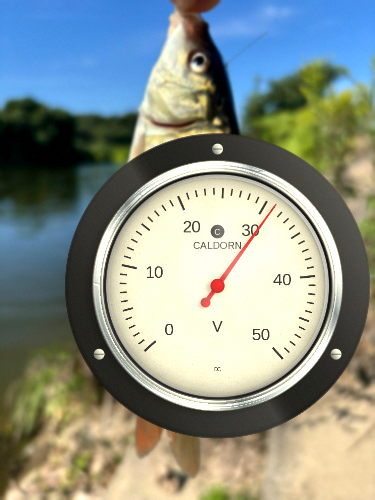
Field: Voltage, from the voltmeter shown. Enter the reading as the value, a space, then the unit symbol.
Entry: 31 V
